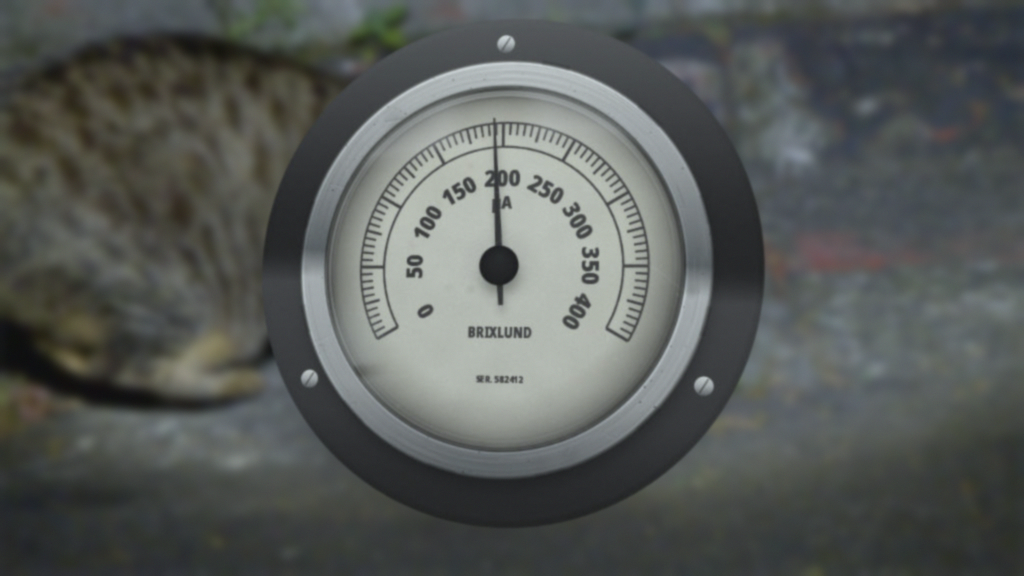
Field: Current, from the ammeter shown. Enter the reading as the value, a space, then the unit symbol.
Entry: 195 µA
